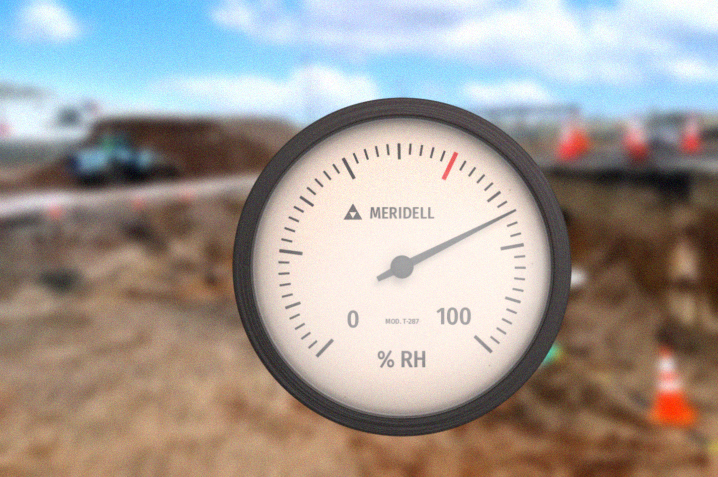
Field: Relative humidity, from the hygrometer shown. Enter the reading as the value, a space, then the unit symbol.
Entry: 74 %
